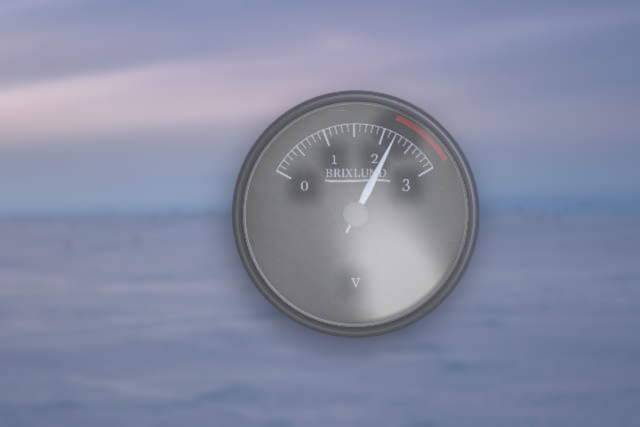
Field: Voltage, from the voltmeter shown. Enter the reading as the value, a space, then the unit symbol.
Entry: 2.2 V
